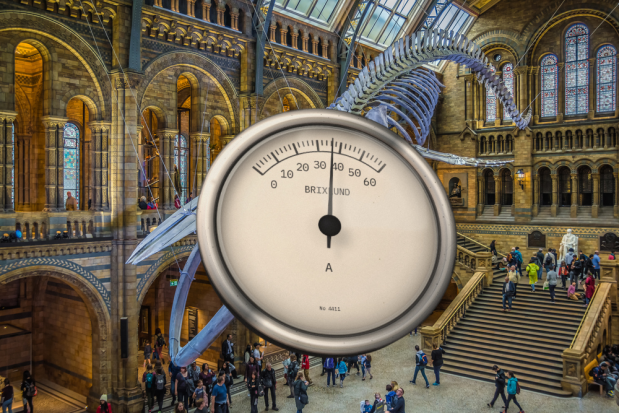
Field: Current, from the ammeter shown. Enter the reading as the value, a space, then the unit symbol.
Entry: 36 A
